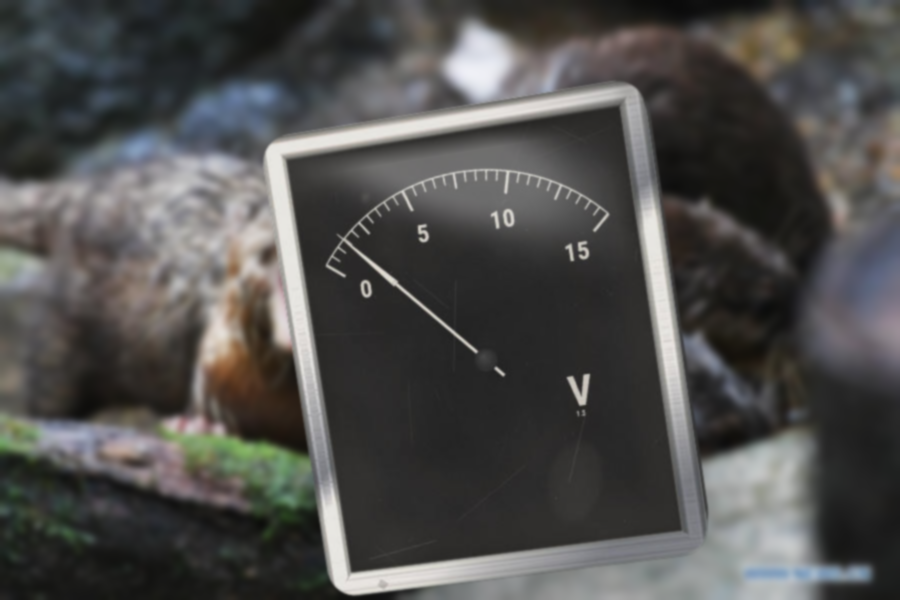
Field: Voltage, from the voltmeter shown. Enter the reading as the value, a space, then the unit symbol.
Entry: 1.5 V
